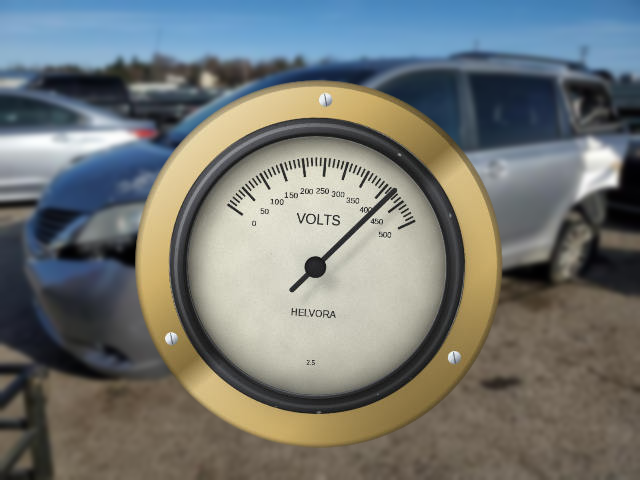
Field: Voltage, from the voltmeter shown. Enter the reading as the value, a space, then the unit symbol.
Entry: 420 V
